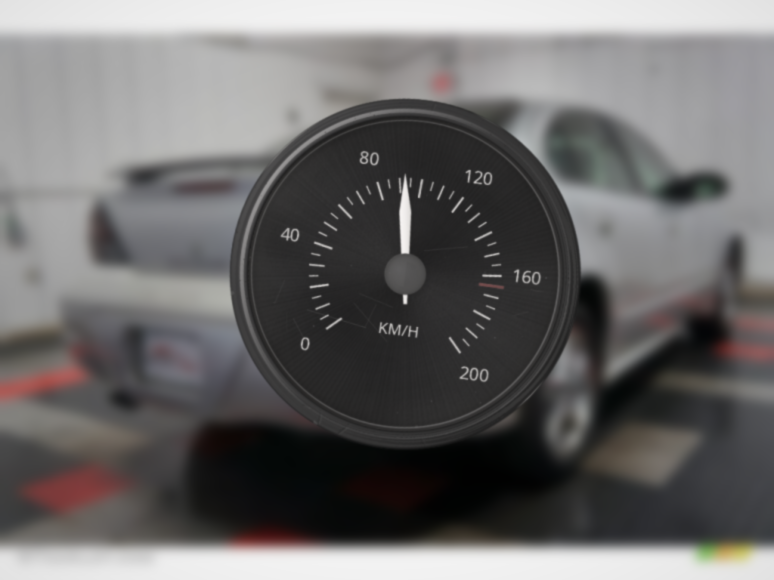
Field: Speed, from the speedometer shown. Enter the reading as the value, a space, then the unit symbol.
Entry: 92.5 km/h
